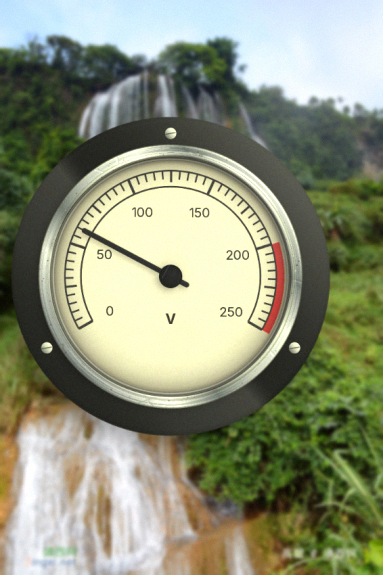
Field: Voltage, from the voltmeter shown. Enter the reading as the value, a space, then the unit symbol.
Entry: 60 V
